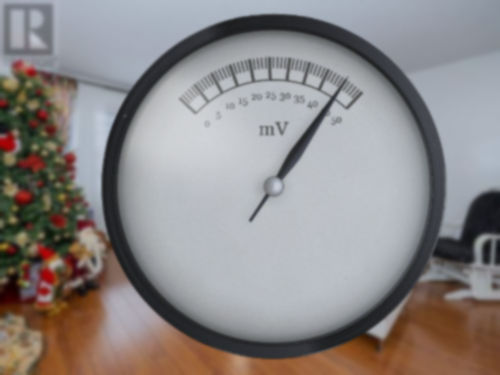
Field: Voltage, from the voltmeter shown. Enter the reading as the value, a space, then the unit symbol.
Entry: 45 mV
